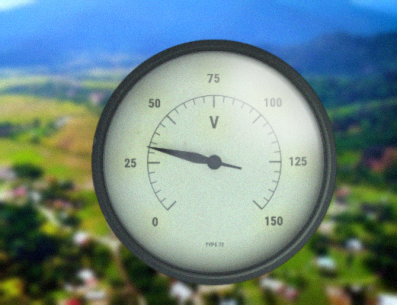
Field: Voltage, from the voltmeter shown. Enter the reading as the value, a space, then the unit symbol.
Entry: 32.5 V
